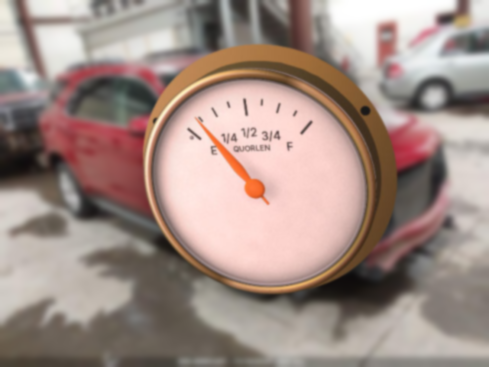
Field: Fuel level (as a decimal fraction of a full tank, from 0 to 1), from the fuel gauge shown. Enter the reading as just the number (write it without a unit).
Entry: 0.125
